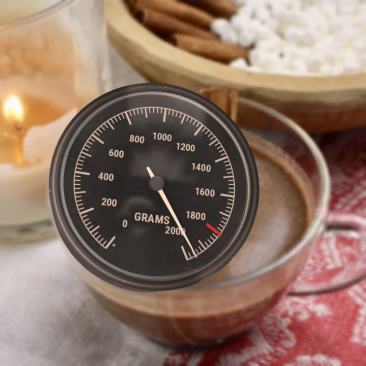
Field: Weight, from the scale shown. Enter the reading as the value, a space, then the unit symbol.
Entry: 1960 g
